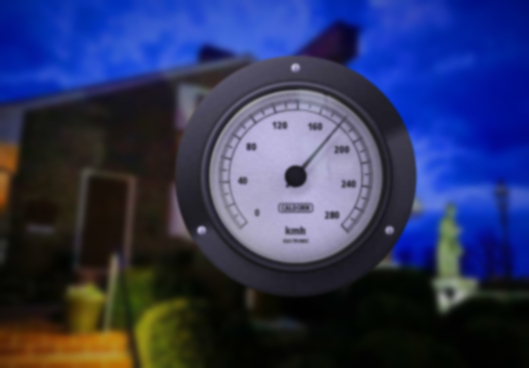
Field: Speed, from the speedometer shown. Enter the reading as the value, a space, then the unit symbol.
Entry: 180 km/h
